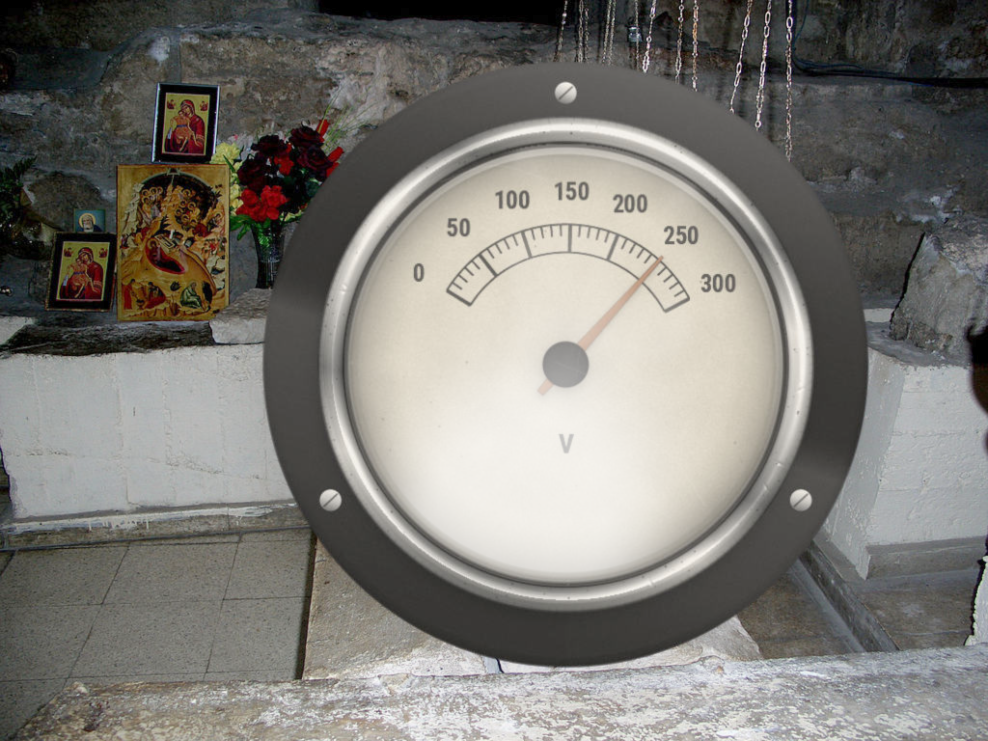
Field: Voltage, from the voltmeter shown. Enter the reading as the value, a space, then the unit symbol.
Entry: 250 V
